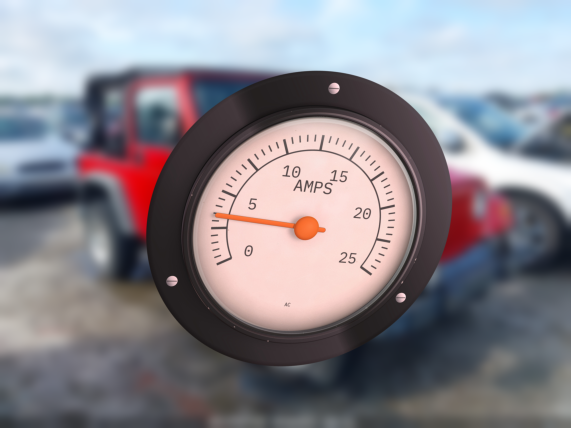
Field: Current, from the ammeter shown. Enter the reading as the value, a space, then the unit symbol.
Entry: 3.5 A
